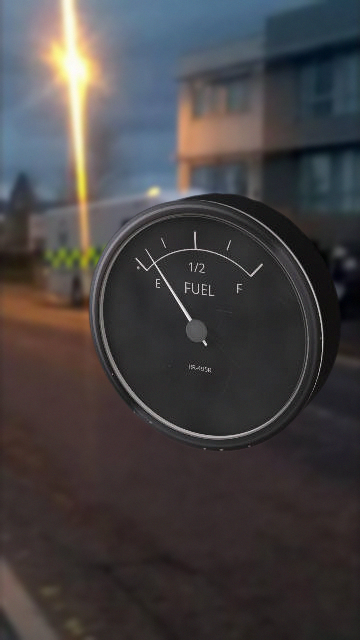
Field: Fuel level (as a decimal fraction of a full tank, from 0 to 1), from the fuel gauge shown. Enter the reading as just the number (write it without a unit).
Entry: 0.125
